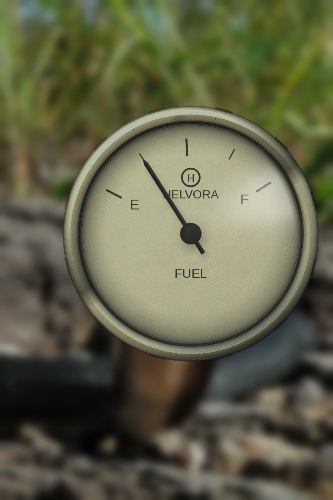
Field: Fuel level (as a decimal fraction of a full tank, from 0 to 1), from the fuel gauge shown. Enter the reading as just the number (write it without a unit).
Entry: 0.25
